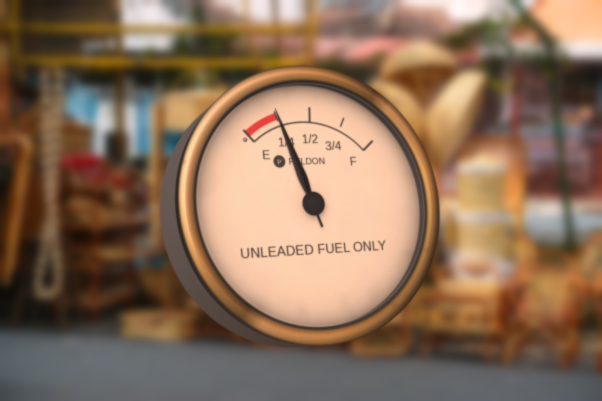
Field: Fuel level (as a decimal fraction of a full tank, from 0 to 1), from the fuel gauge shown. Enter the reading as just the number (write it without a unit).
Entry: 0.25
